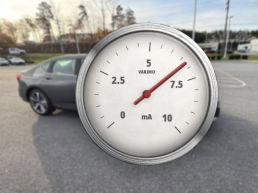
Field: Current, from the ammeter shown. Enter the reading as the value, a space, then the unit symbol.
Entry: 6.75 mA
